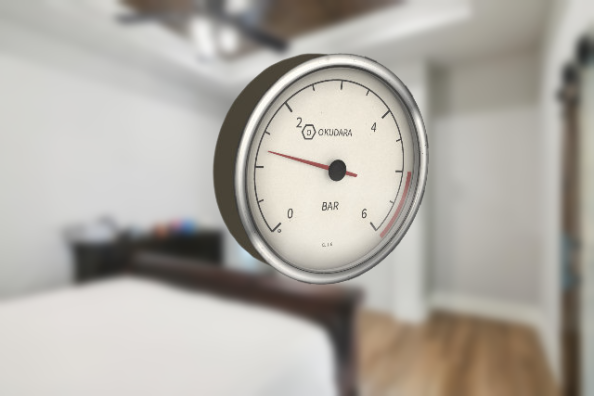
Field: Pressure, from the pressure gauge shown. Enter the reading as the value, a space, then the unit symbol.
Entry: 1.25 bar
